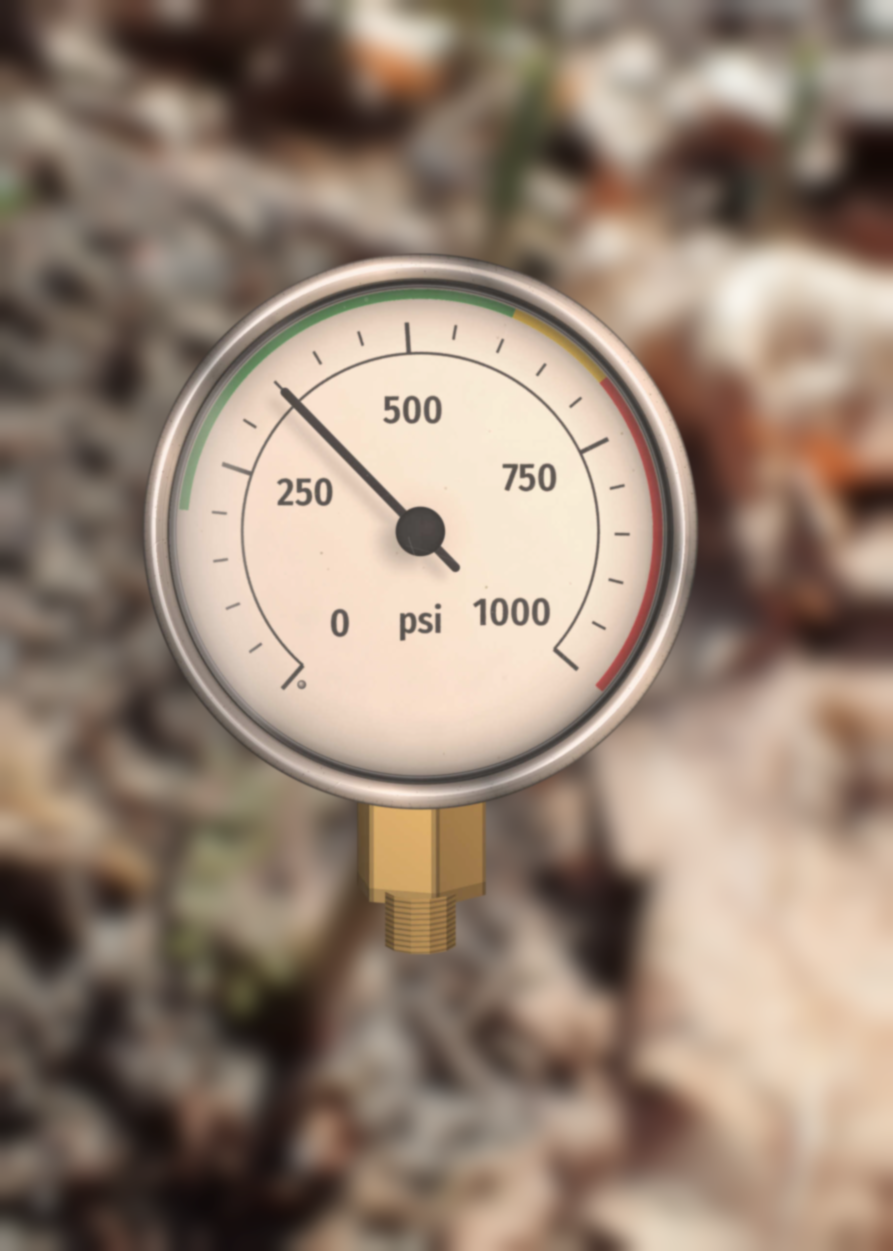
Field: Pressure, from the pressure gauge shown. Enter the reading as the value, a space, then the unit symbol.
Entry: 350 psi
